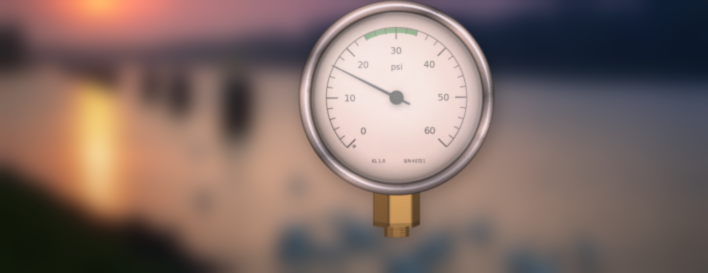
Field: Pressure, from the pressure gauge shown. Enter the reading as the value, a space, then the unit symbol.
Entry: 16 psi
